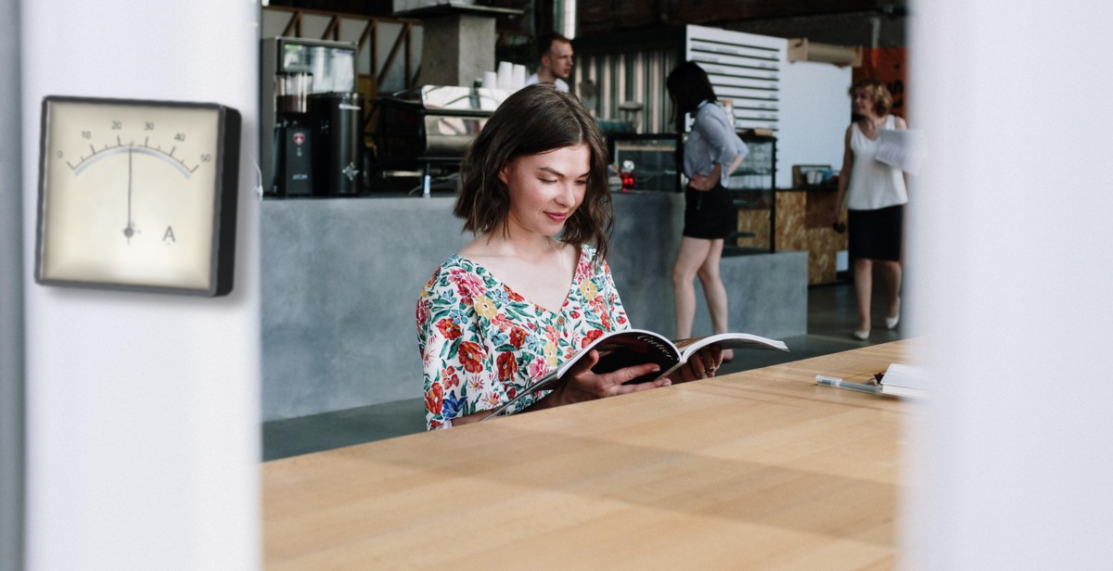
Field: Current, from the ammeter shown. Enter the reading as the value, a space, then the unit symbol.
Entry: 25 A
